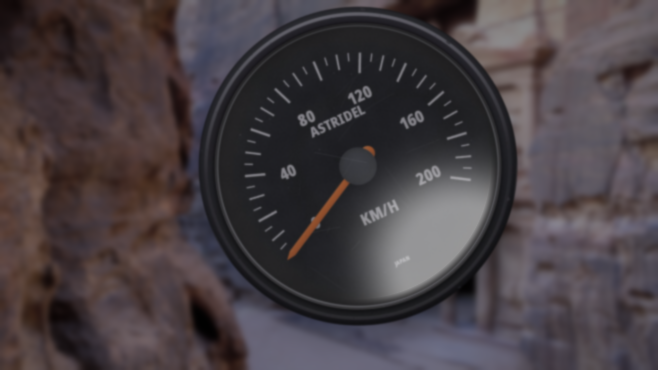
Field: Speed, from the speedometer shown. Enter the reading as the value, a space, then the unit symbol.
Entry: 0 km/h
